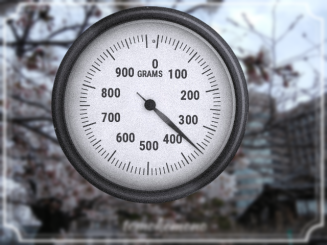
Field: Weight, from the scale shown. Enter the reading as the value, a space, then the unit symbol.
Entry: 360 g
